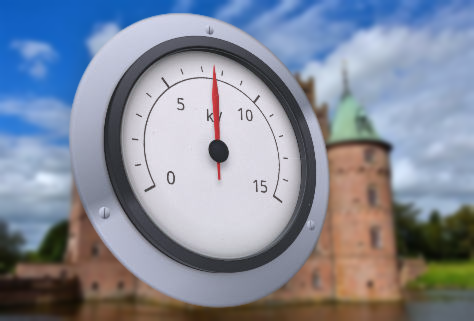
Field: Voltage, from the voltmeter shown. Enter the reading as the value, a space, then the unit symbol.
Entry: 7.5 kV
